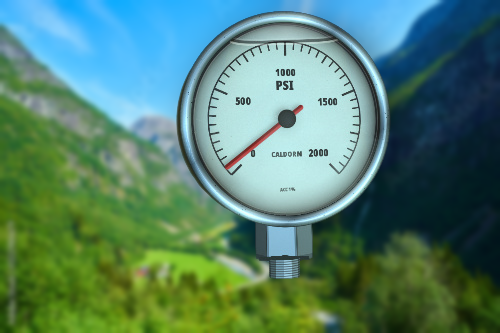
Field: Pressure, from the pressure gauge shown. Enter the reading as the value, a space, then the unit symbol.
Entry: 50 psi
